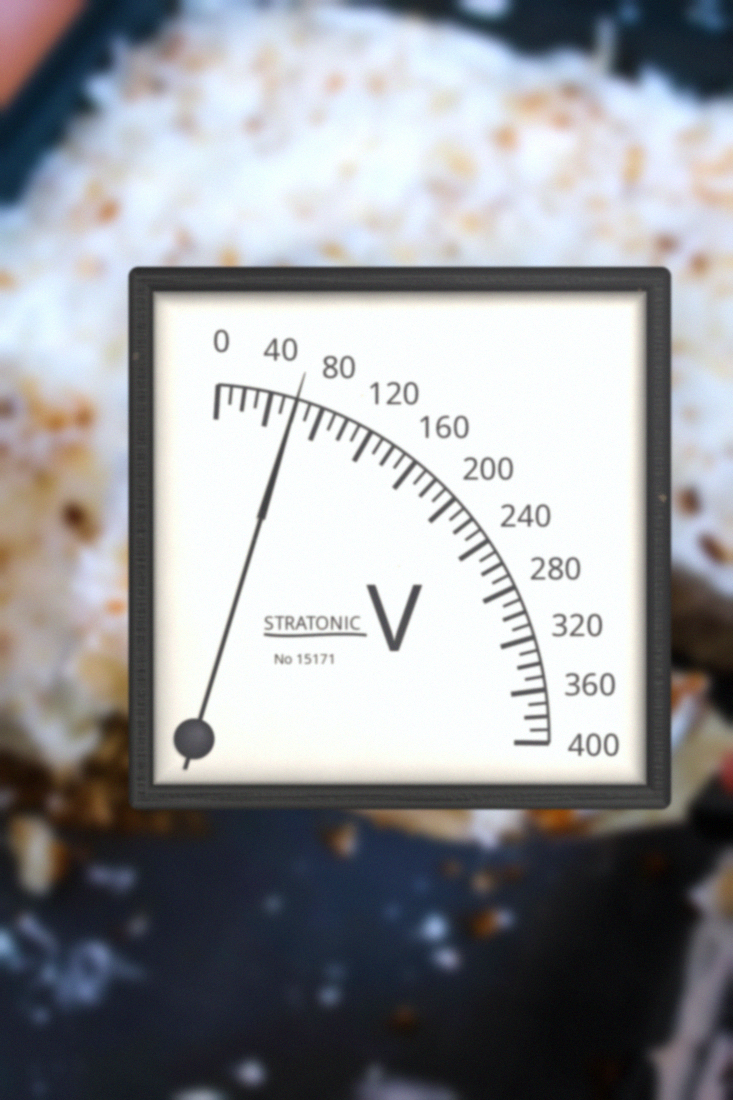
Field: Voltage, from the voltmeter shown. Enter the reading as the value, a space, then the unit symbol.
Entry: 60 V
